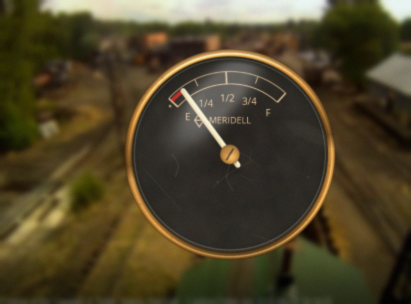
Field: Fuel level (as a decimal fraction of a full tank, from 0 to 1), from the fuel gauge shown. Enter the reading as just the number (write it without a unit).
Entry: 0.125
